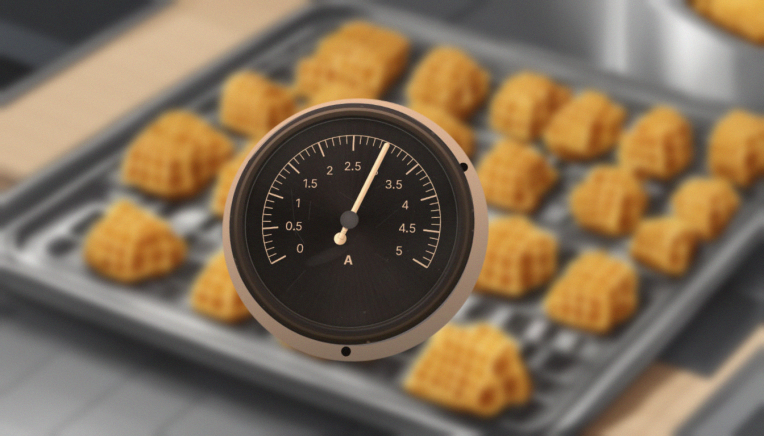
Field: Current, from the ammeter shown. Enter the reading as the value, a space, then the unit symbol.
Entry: 3 A
